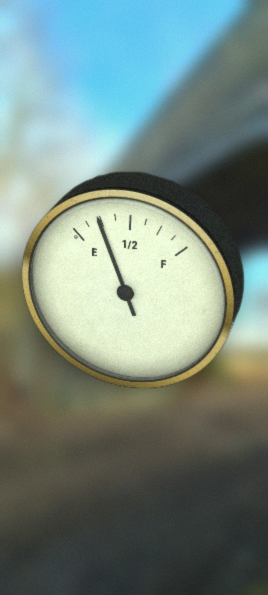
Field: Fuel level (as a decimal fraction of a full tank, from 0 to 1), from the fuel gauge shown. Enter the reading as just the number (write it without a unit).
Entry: 0.25
